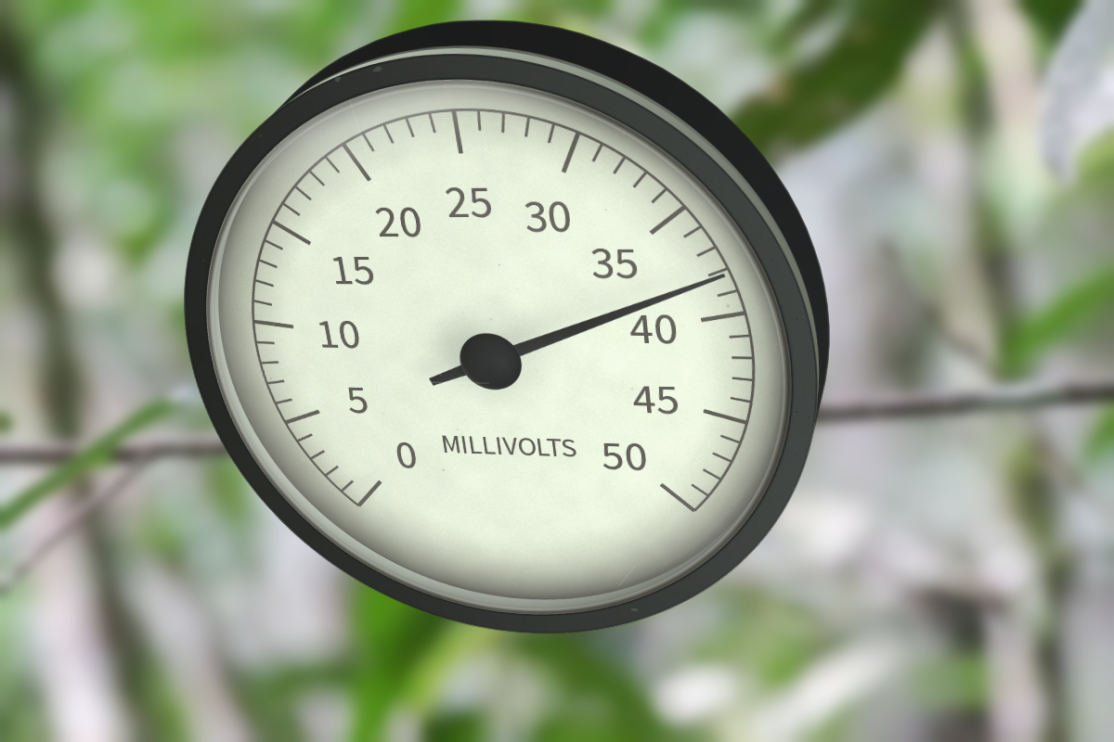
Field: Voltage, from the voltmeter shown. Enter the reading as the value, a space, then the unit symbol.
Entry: 38 mV
